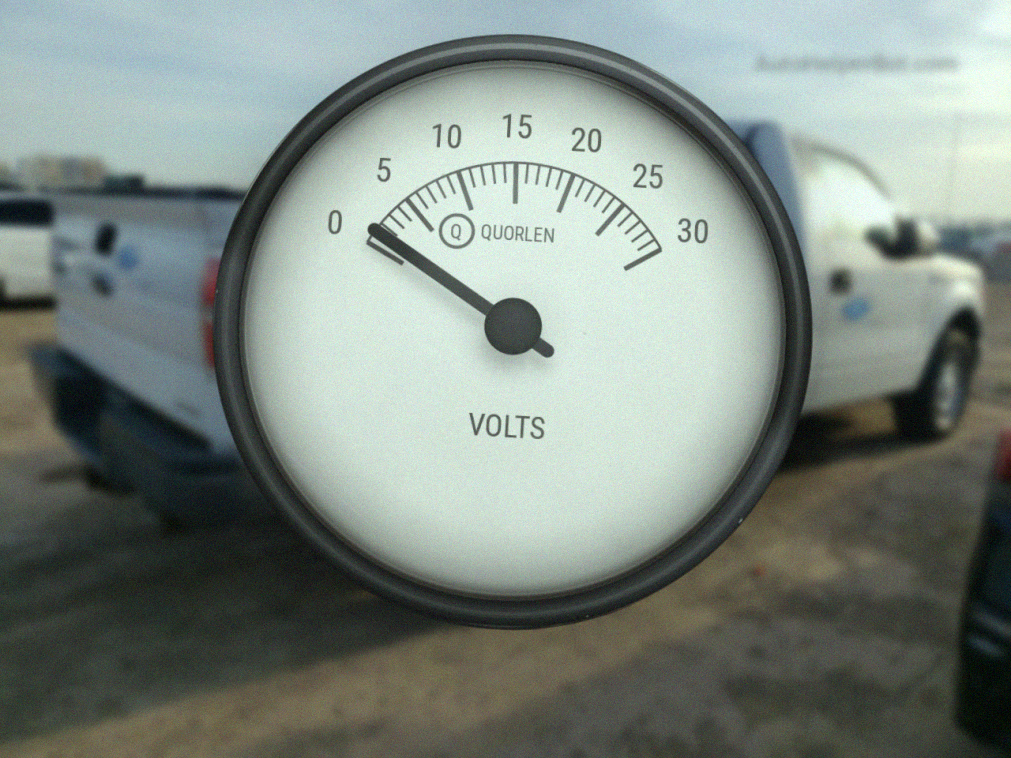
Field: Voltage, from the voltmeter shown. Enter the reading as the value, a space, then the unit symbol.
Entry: 1 V
